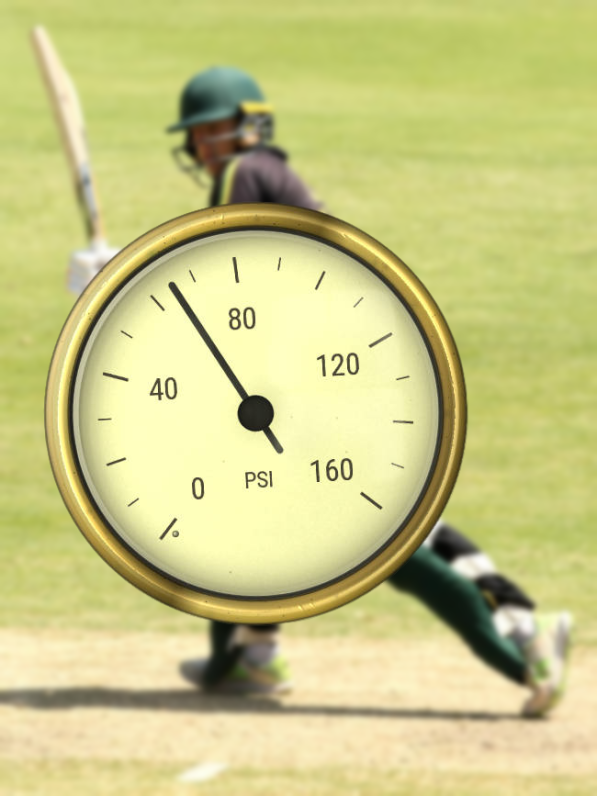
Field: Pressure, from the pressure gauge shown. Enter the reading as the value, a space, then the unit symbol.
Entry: 65 psi
